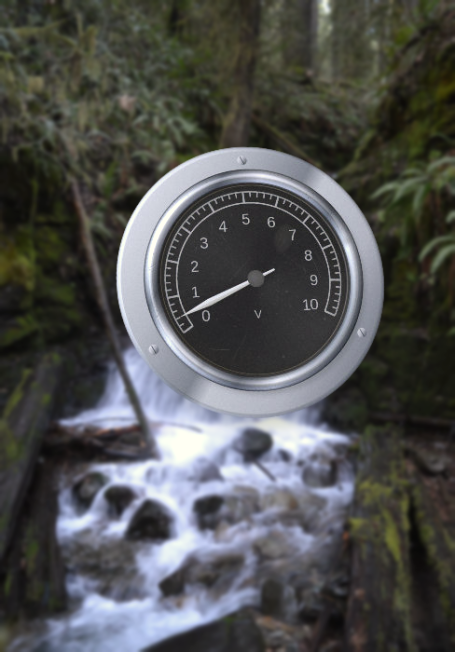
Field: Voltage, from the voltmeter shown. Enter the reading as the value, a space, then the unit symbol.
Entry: 0.4 V
